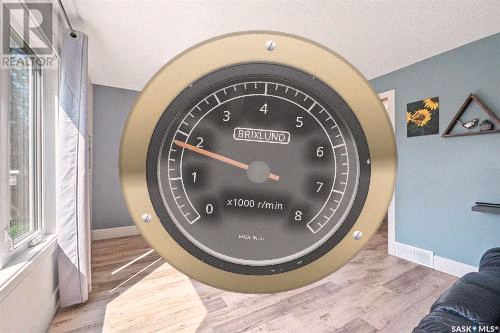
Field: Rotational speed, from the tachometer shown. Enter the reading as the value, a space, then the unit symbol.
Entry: 1800 rpm
